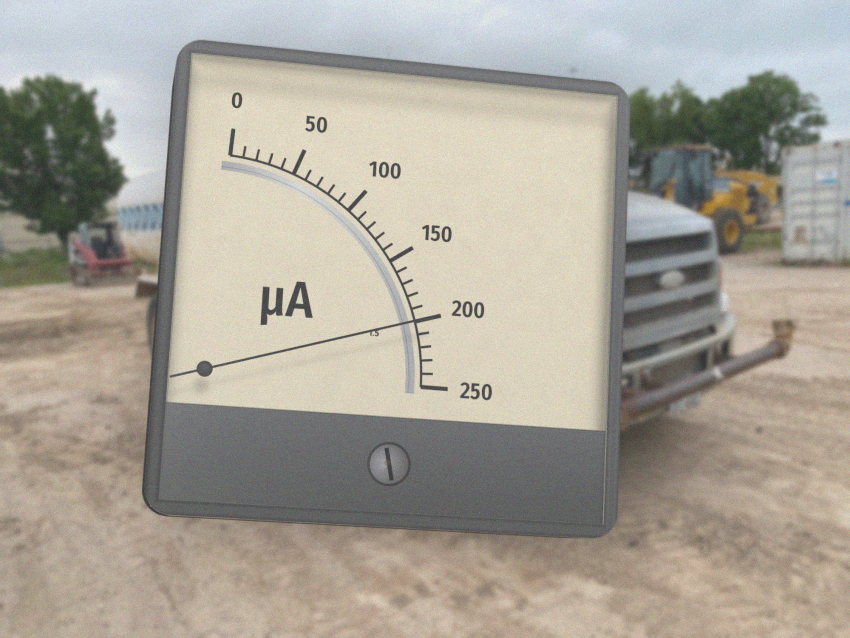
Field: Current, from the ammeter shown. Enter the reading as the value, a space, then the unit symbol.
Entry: 200 µA
